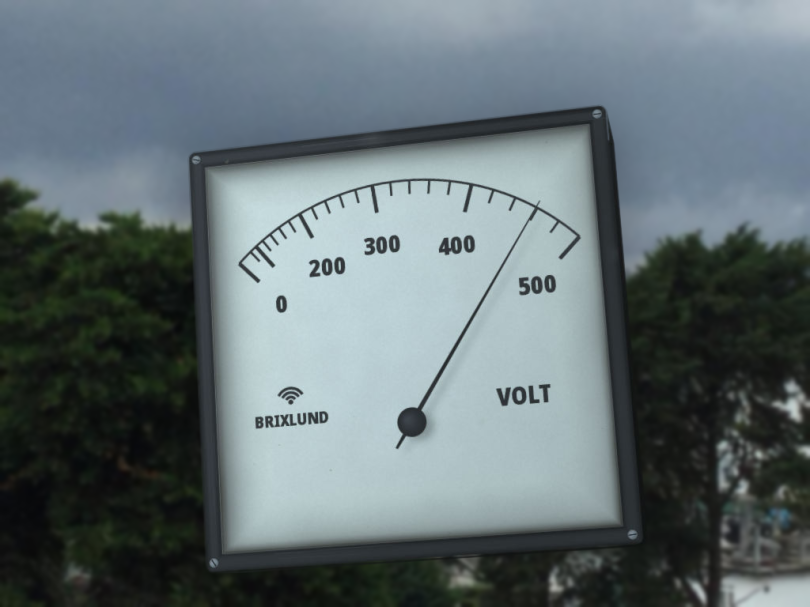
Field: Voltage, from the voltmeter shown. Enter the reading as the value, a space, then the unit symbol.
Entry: 460 V
